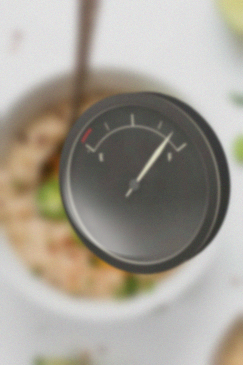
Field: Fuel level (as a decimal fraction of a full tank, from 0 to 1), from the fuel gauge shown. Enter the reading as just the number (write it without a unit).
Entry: 0.875
